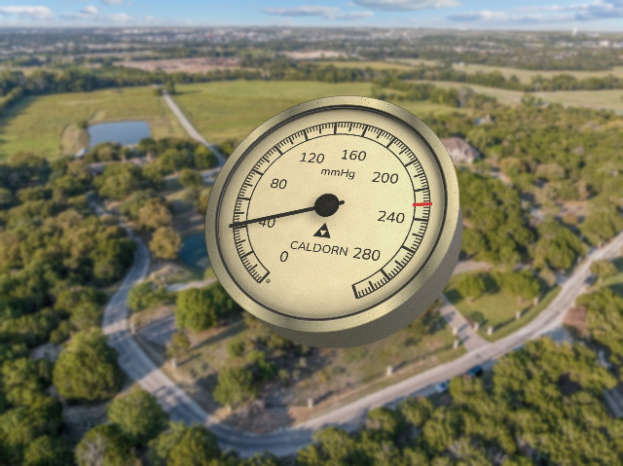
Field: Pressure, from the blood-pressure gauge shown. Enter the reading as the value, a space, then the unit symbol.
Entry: 40 mmHg
